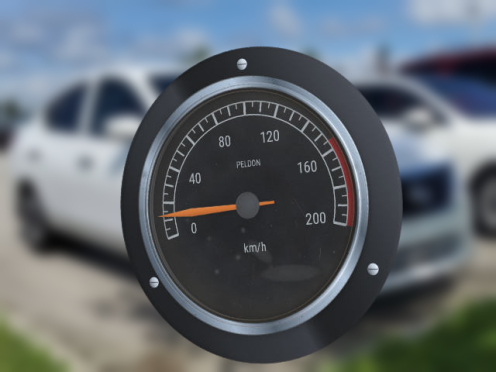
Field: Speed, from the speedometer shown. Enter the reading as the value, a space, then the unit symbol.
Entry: 12.5 km/h
